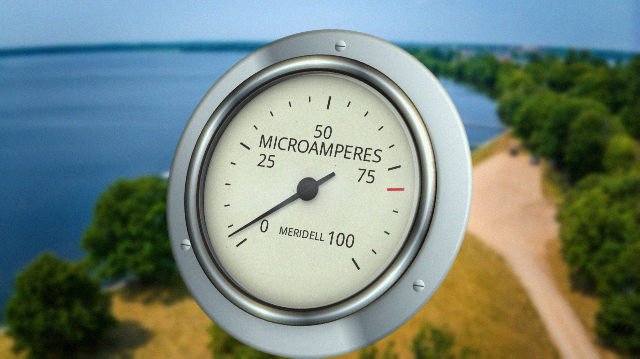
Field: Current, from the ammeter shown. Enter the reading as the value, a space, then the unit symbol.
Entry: 2.5 µA
